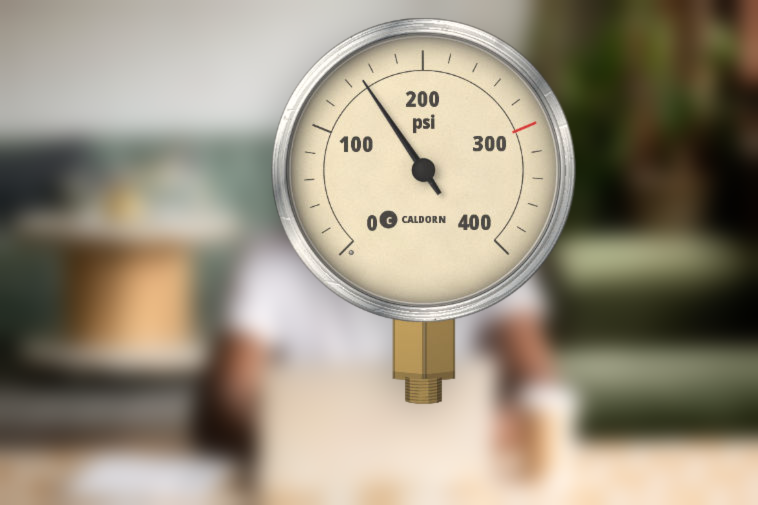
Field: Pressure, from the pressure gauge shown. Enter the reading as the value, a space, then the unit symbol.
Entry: 150 psi
